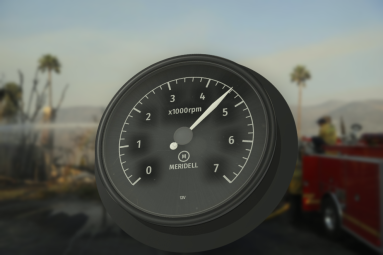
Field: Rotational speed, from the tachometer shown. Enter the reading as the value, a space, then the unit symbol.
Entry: 4600 rpm
